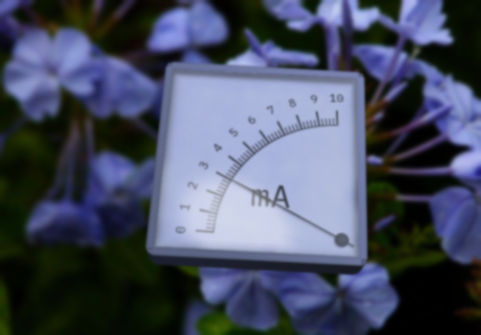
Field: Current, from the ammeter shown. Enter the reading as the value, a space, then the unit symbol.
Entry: 3 mA
